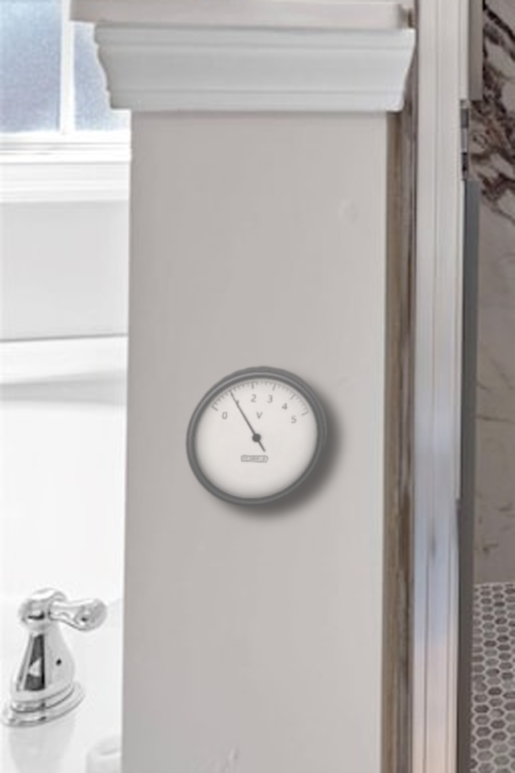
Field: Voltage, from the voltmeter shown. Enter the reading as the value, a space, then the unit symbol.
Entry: 1 V
